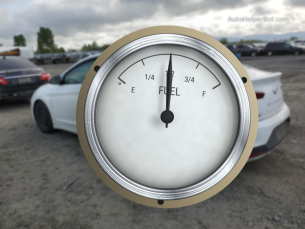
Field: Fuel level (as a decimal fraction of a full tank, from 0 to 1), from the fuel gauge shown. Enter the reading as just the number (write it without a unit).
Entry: 0.5
